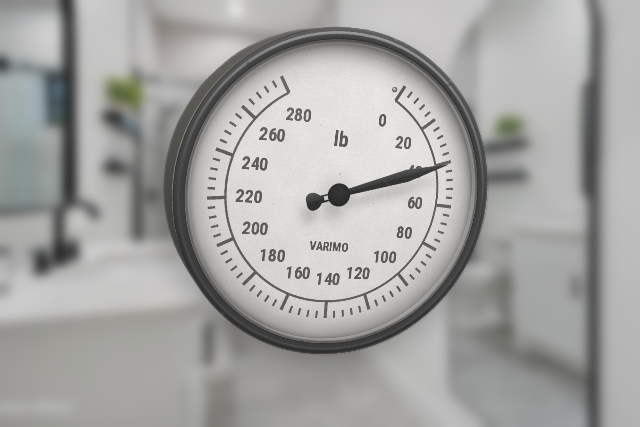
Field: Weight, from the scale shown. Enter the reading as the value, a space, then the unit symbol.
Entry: 40 lb
